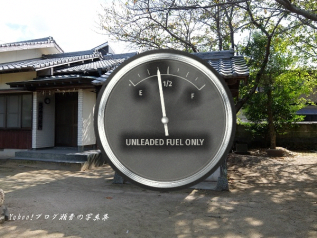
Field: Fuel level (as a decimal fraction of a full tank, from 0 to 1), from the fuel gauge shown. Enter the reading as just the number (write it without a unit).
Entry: 0.375
